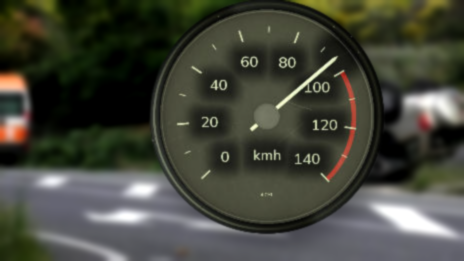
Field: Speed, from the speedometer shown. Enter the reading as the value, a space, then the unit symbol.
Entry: 95 km/h
